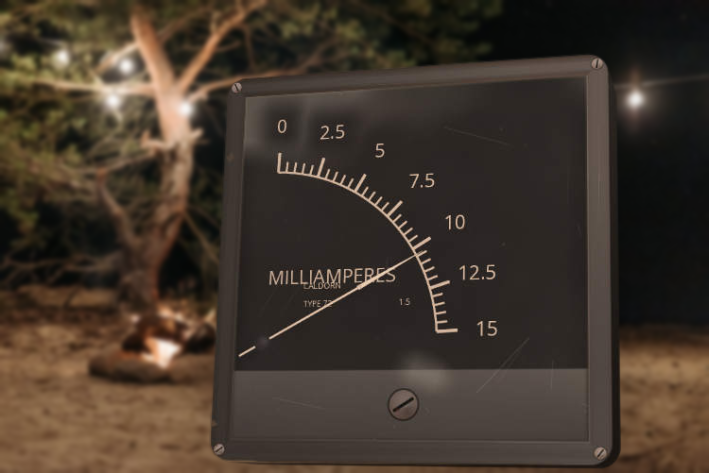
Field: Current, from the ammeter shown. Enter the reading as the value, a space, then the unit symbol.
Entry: 10.5 mA
